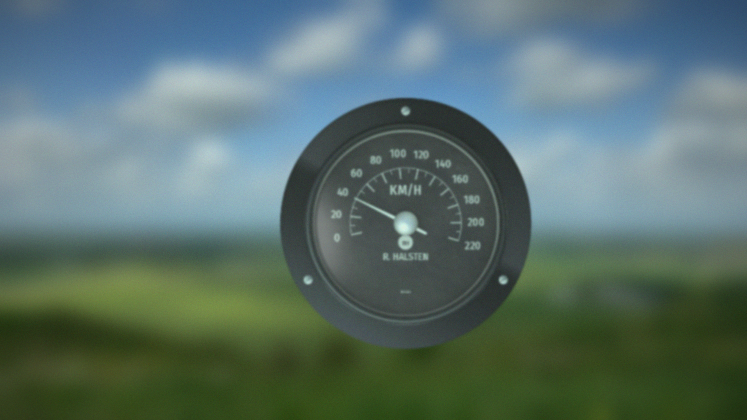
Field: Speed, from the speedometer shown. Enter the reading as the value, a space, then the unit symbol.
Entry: 40 km/h
